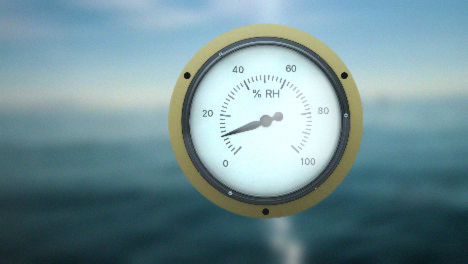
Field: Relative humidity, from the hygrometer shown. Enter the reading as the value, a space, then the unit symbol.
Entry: 10 %
